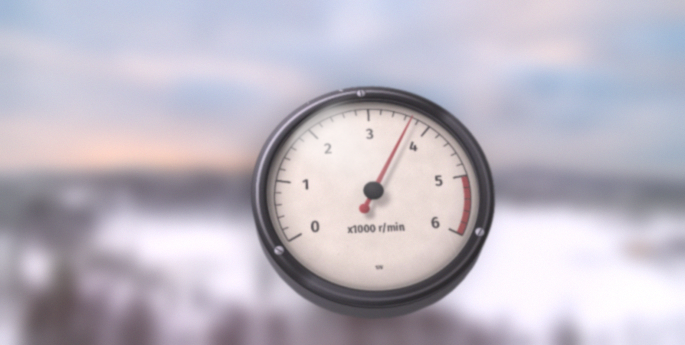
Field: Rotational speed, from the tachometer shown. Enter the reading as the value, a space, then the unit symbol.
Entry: 3700 rpm
